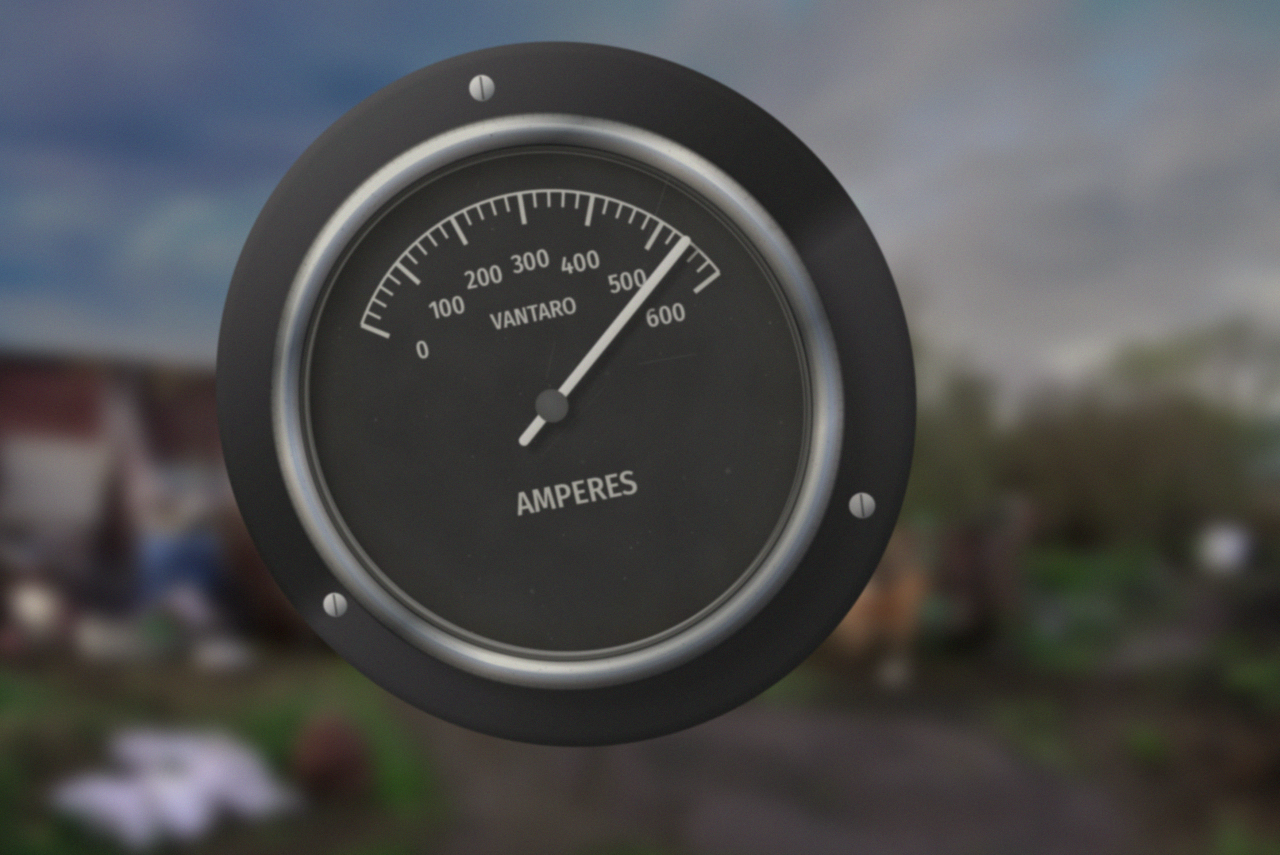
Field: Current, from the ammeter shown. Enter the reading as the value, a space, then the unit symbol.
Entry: 540 A
